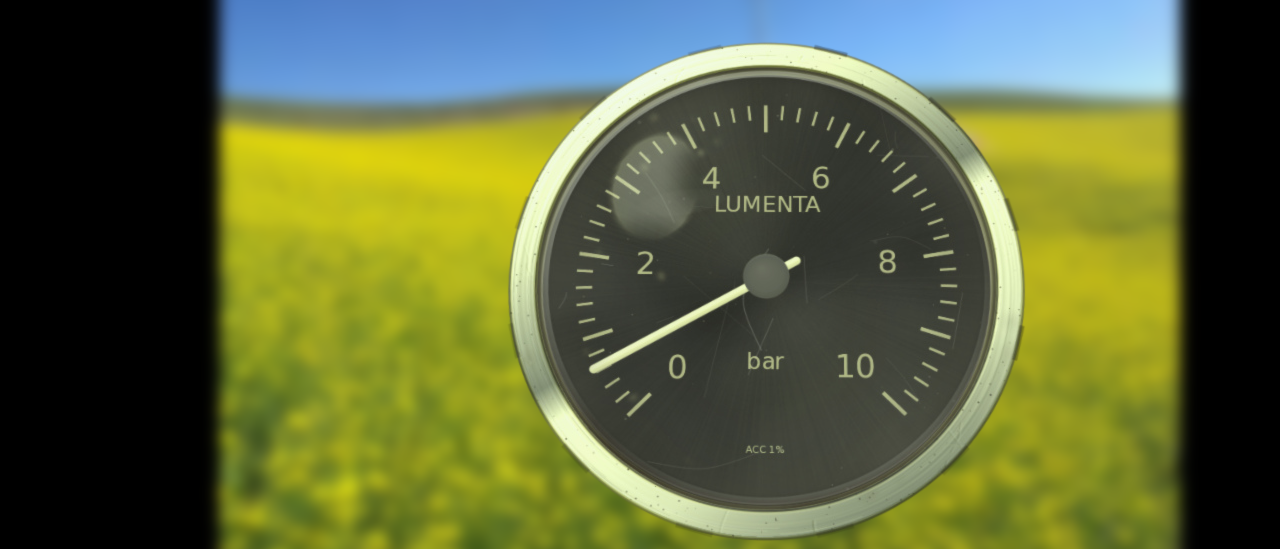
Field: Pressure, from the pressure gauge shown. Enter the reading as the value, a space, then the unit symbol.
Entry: 0.6 bar
